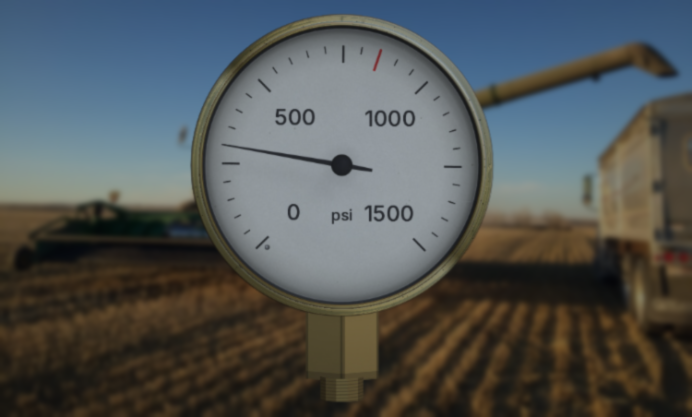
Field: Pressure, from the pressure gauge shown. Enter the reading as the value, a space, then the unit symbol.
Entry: 300 psi
